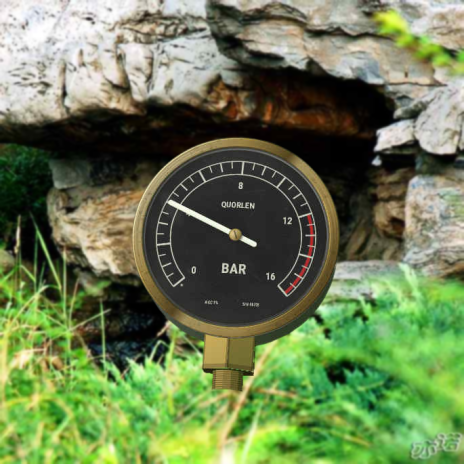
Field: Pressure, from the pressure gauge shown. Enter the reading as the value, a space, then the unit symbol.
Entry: 4 bar
